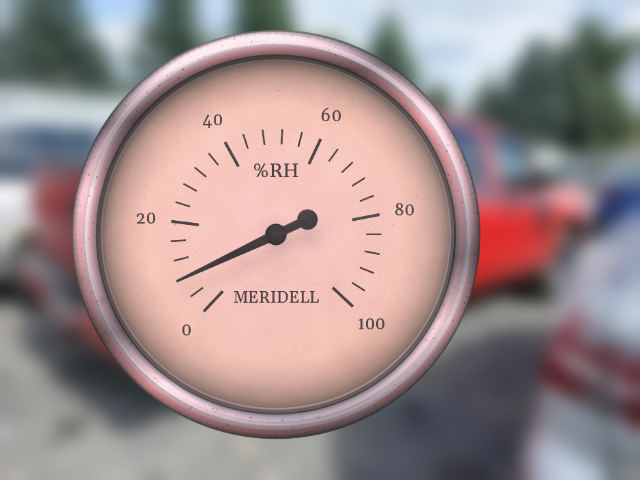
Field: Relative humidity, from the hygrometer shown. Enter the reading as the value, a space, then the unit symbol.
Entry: 8 %
